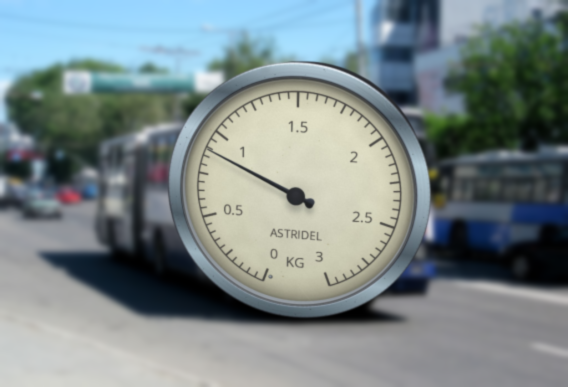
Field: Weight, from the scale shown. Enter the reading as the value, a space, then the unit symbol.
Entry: 0.9 kg
